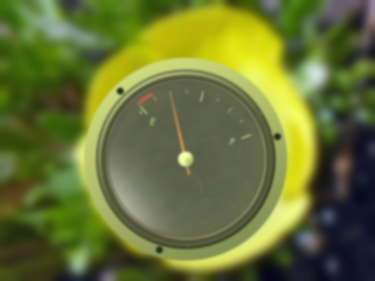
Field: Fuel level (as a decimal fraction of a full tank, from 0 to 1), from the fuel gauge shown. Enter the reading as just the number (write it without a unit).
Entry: 0.25
